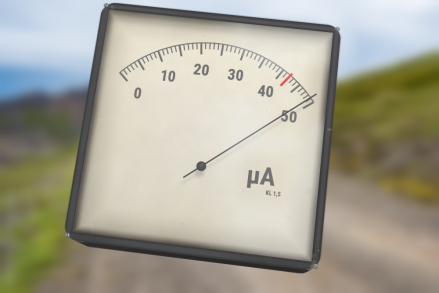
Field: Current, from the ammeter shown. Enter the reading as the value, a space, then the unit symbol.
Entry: 49 µA
